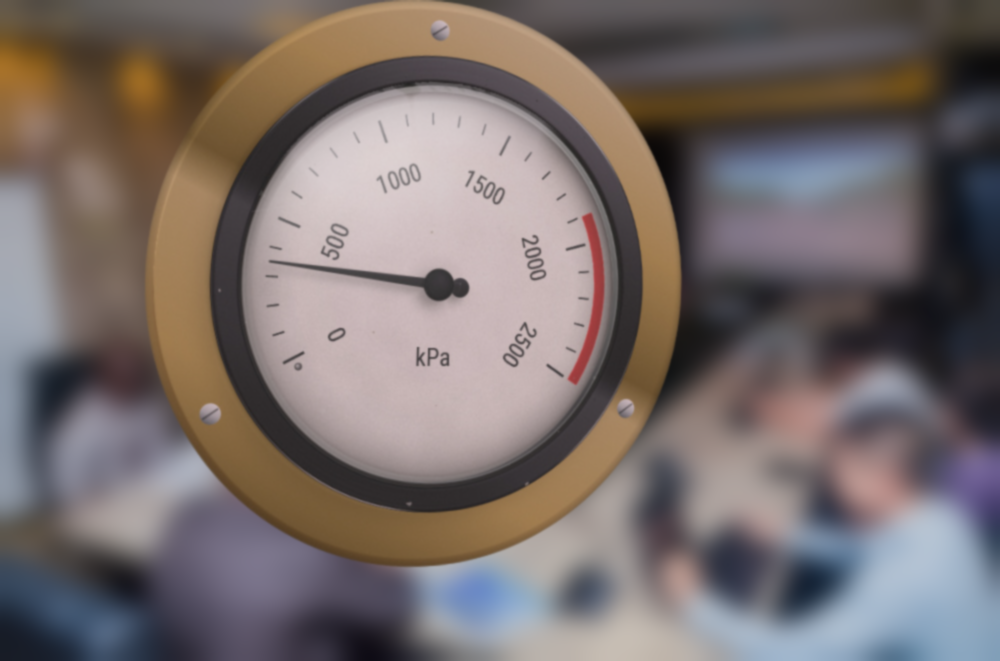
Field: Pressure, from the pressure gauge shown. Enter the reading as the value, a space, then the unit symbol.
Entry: 350 kPa
